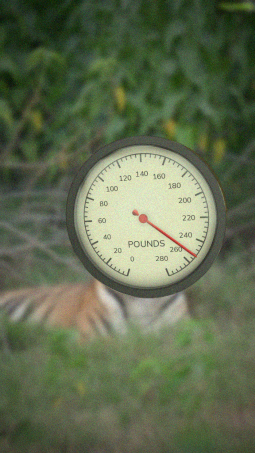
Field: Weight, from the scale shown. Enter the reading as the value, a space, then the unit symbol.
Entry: 252 lb
